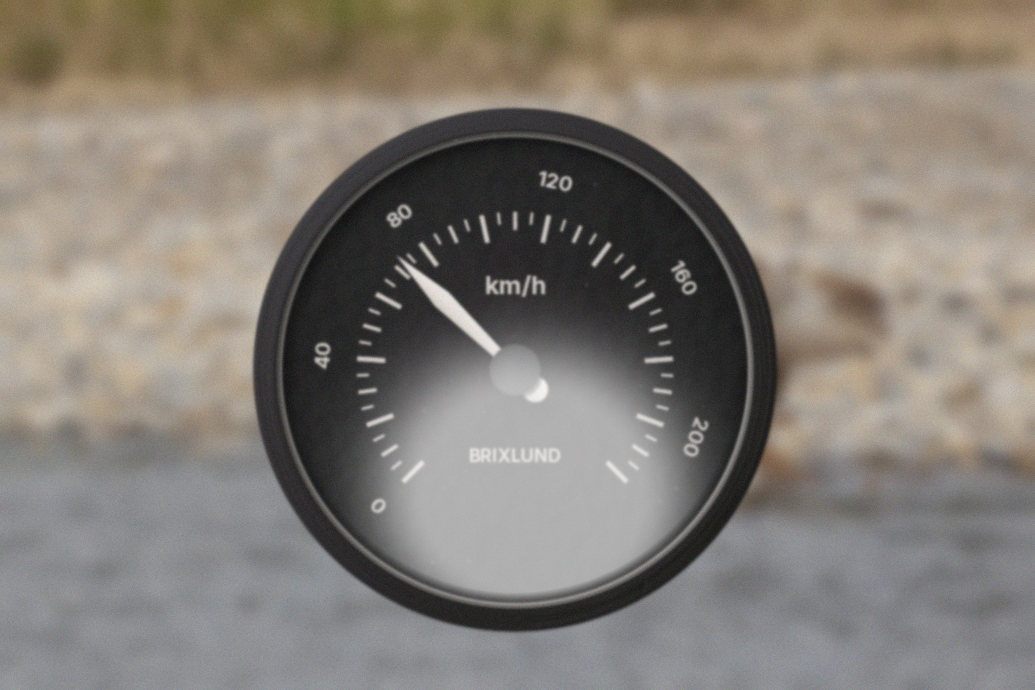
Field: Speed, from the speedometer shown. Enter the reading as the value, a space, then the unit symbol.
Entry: 72.5 km/h
